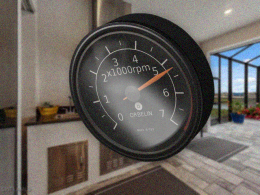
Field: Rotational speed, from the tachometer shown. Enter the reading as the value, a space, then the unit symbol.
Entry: 5250 rpm
